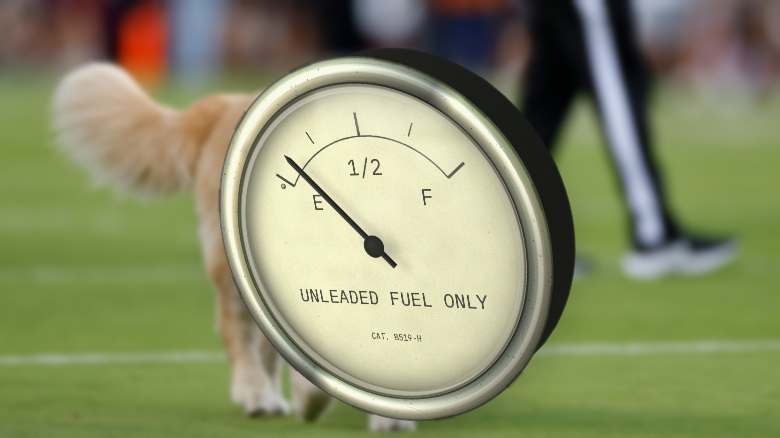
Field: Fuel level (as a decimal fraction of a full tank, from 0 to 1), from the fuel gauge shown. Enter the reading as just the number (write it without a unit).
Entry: 0.125
